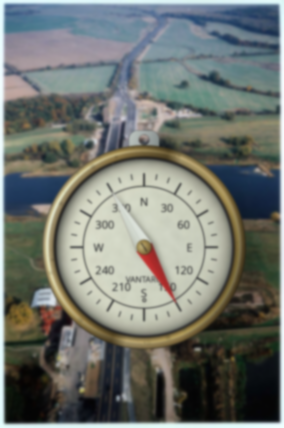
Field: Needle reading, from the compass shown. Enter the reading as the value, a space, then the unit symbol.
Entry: 150 °
